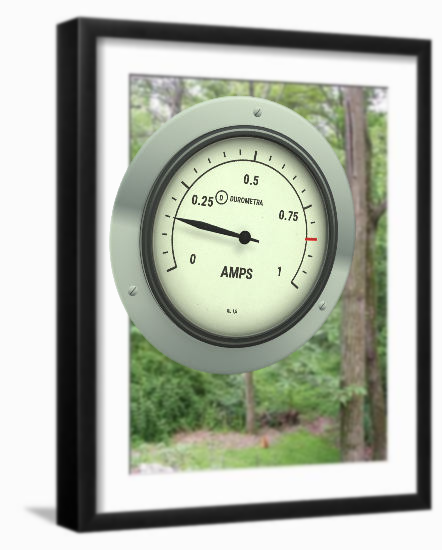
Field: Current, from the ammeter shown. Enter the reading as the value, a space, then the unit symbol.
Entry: 0.15 A
